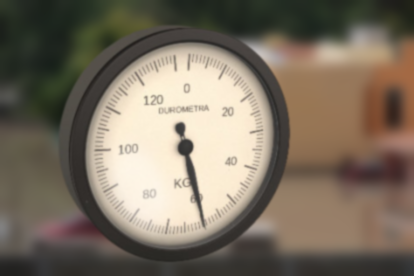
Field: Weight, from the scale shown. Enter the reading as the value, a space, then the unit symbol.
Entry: 60 kg
